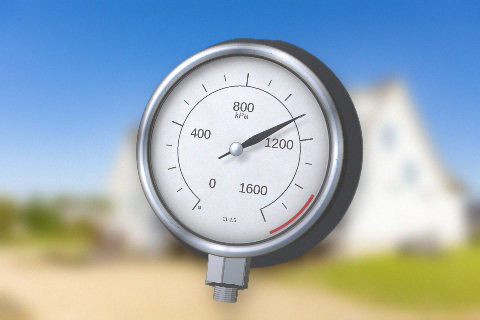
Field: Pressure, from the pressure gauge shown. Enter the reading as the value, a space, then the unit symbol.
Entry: 1100 kPa
